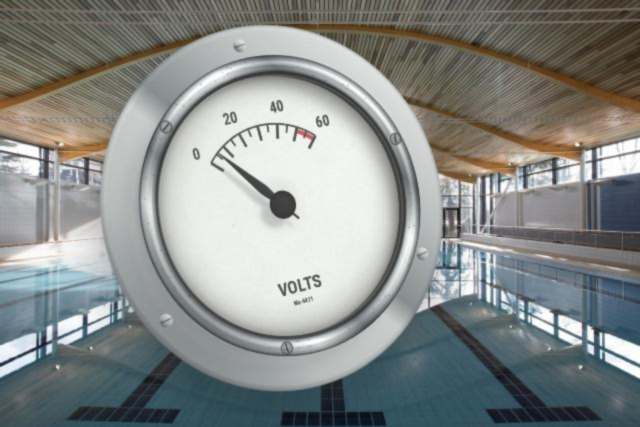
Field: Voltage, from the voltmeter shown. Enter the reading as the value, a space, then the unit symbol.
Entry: 5 V
